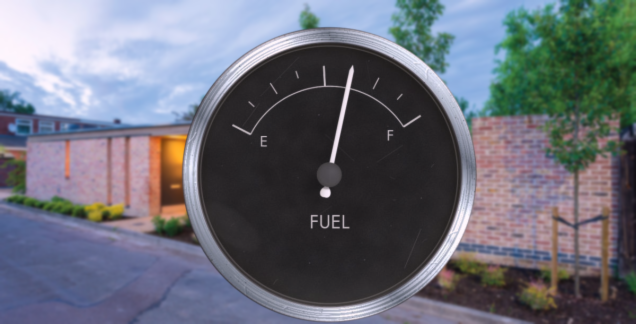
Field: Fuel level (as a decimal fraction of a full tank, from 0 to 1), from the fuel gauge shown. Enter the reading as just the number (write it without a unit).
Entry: 0.625
